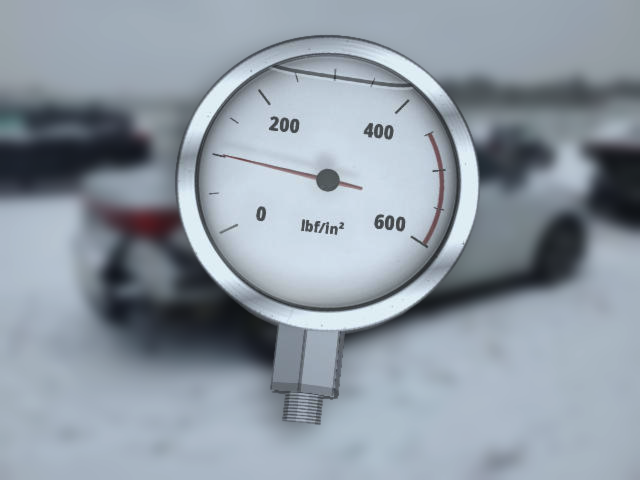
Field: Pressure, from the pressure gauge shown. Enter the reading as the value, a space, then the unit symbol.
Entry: 100 psi
